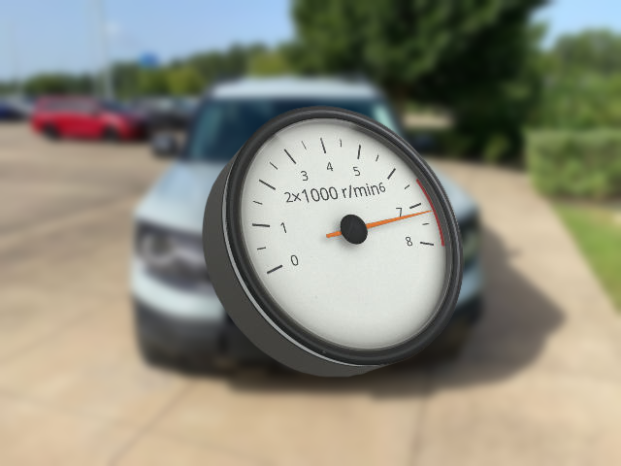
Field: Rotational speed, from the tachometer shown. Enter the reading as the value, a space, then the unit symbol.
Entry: 7250 rpm
